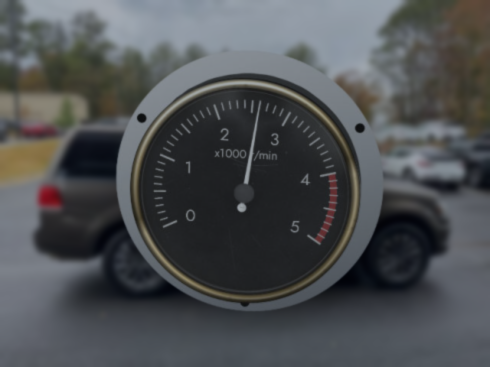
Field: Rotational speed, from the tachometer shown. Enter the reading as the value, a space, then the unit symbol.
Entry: 2600 rpm
